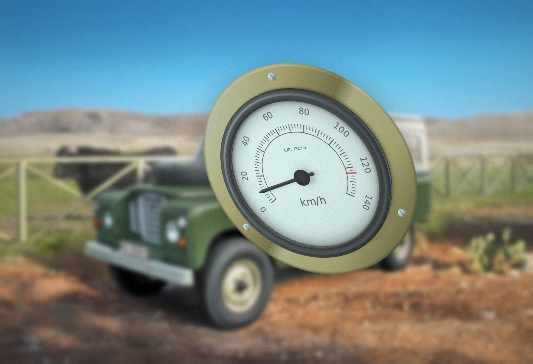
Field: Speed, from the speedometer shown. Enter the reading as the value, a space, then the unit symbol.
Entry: 10 km/h
